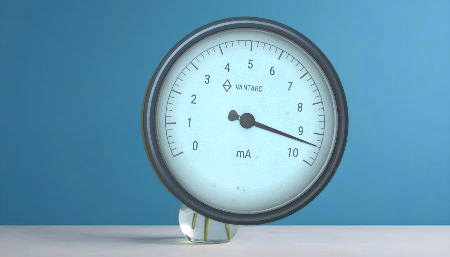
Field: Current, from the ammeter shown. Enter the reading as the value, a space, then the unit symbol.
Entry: 9.4 mA
